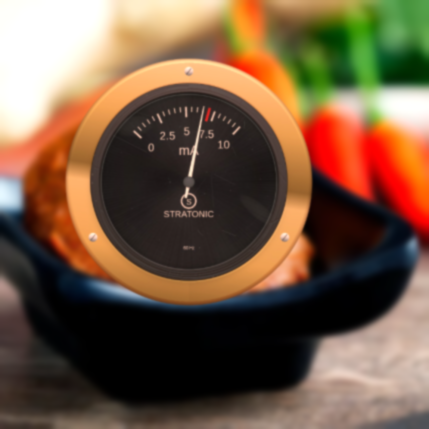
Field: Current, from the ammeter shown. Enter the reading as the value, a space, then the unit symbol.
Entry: 6.5 mA
